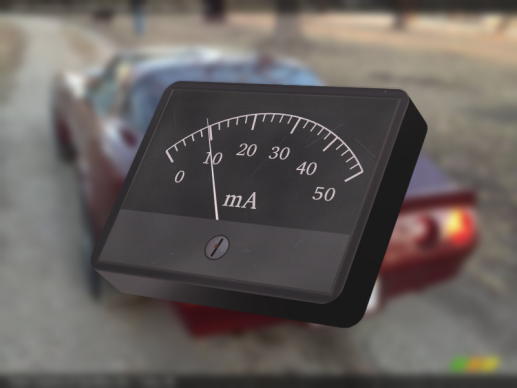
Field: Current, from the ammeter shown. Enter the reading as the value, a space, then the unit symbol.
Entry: 10 mA
